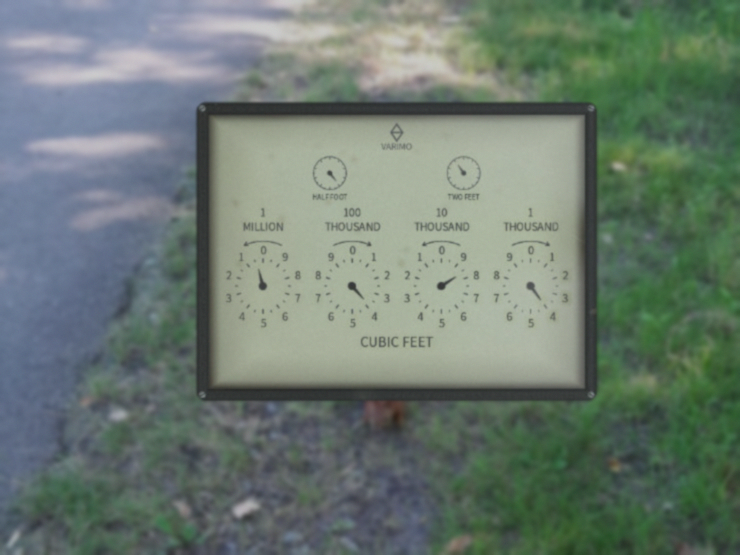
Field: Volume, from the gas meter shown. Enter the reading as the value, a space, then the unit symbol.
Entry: 38400 ft³
